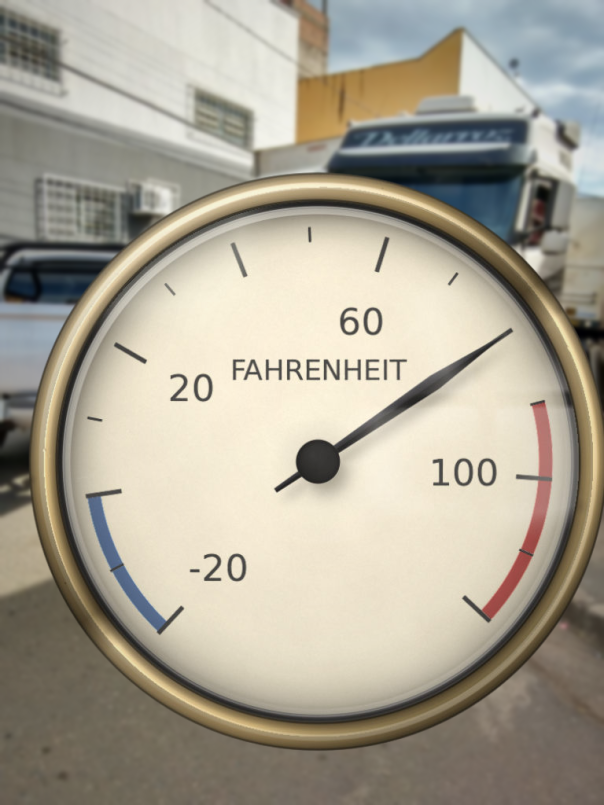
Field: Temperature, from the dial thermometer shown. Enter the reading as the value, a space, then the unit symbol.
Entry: 80 °F
